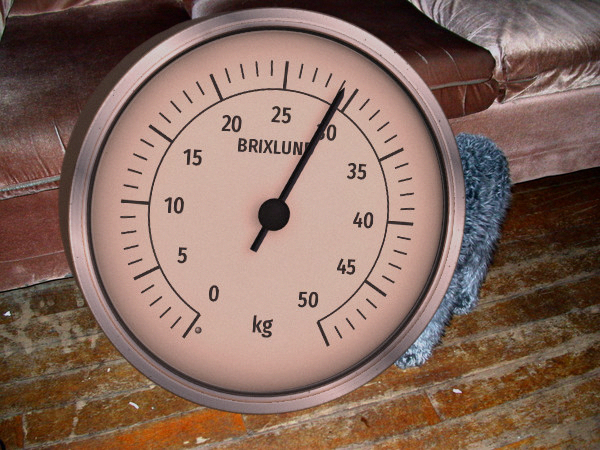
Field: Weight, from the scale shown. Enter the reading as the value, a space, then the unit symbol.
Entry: 29 kg
